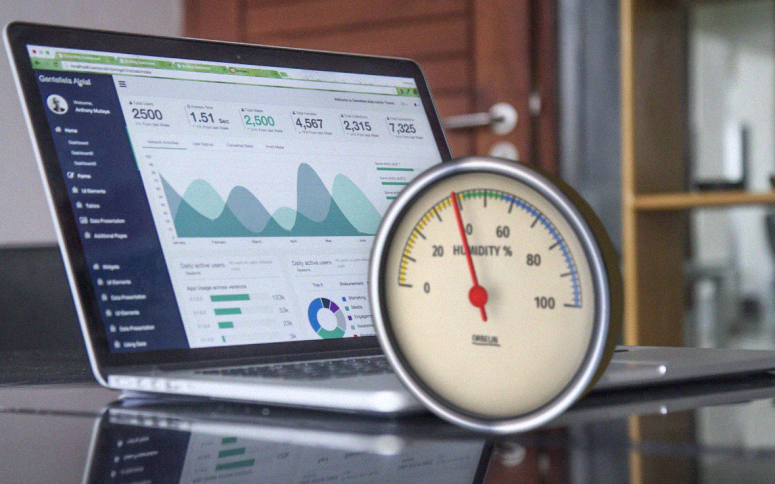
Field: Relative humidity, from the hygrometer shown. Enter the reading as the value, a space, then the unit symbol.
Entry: 40 %
